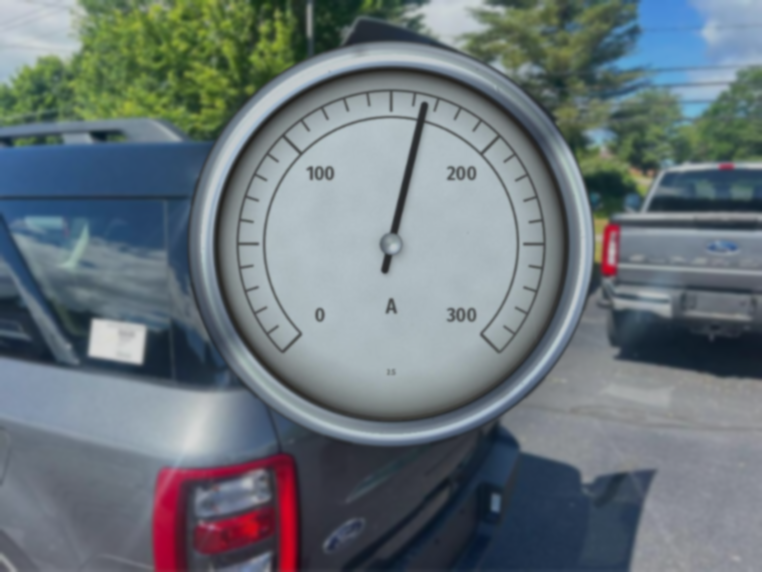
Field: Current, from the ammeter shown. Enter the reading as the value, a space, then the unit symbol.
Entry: 165 A
